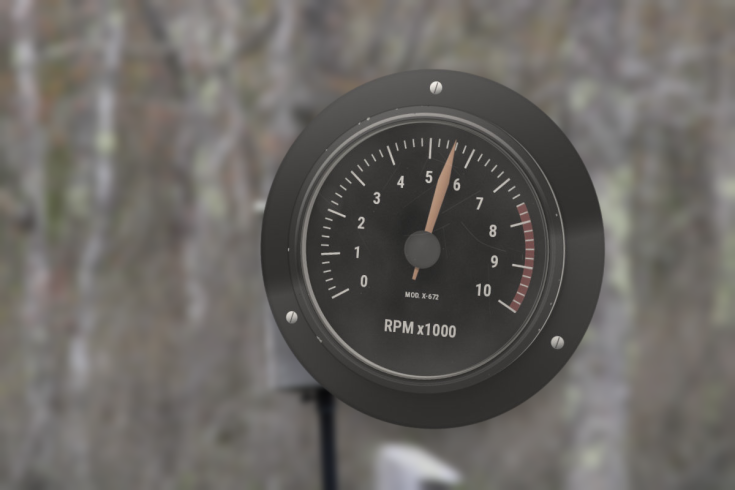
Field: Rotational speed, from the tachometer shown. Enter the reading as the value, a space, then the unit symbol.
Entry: 5600 rpm
